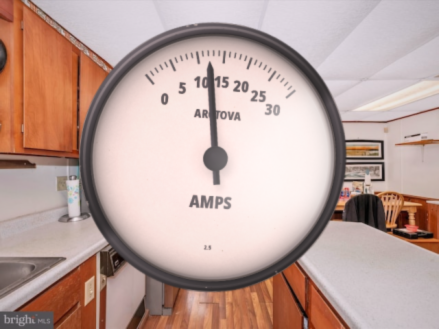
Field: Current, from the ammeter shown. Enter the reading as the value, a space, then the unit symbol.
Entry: 12 A
